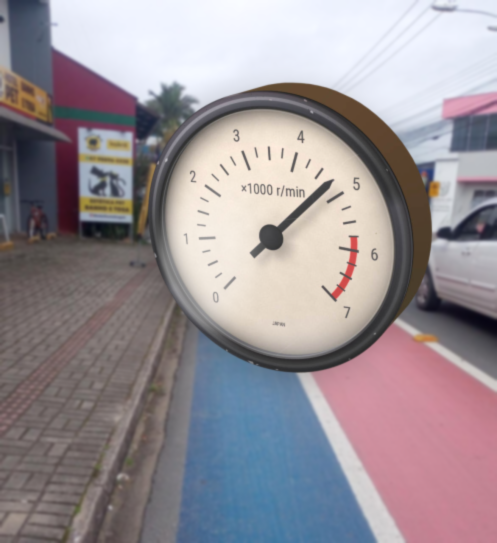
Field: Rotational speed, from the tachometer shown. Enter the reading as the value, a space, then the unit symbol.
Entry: 4750 rpm
